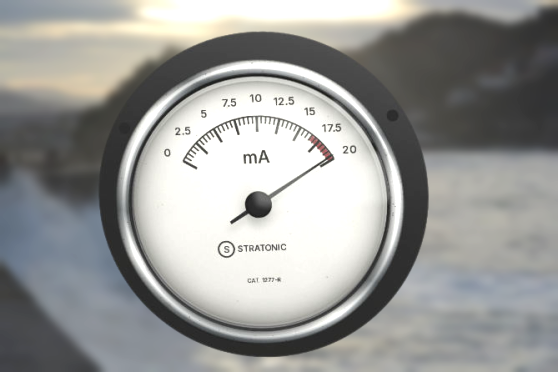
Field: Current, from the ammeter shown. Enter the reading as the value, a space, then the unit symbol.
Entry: 19.5 mA
